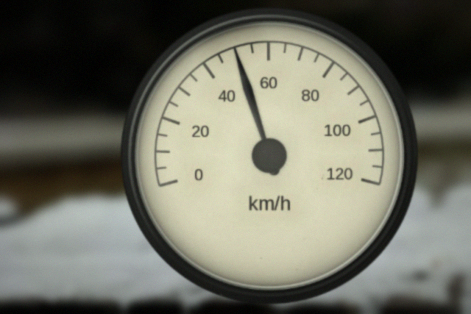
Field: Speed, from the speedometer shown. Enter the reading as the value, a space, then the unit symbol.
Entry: 50 km/h
